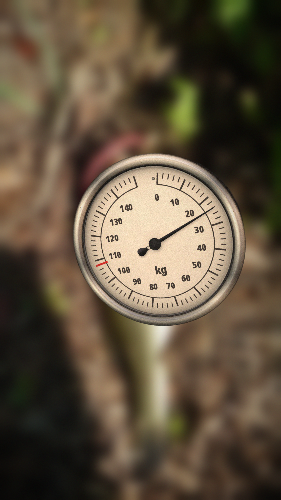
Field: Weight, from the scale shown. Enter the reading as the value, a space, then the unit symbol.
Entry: 24 kg
